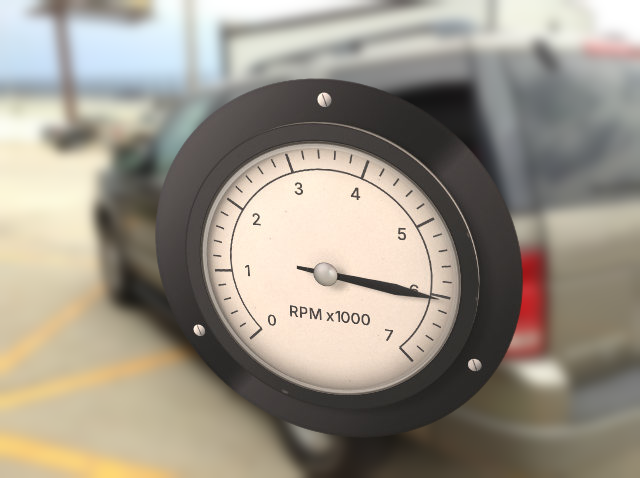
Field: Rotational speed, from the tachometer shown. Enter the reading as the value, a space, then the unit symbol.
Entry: 6000 rpm
